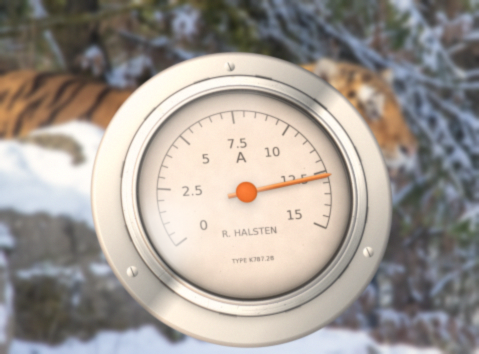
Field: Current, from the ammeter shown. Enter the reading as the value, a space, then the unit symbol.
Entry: 12.75 A
